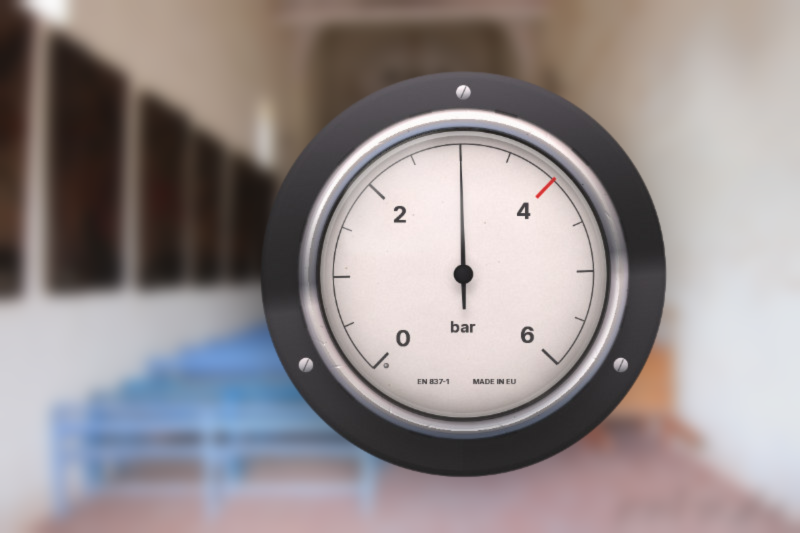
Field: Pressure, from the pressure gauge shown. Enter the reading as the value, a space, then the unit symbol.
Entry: 3 bar
